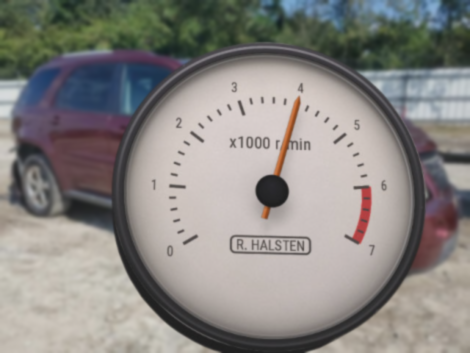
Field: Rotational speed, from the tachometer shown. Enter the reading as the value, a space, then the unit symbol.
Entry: 4000 rpm
